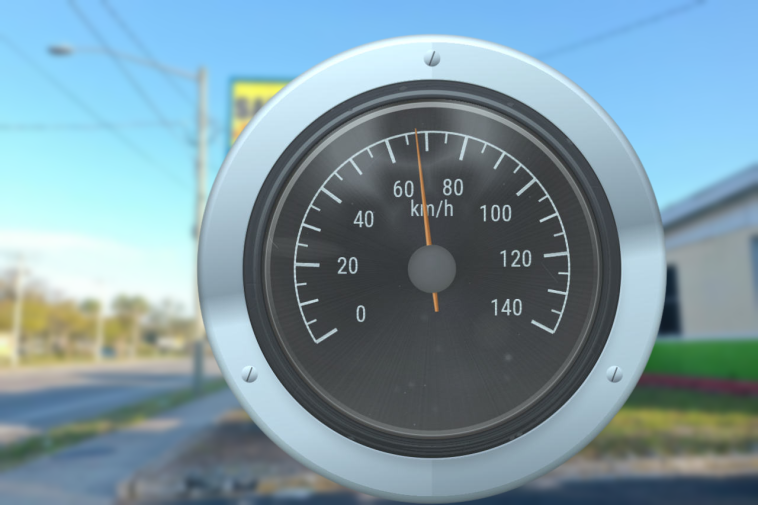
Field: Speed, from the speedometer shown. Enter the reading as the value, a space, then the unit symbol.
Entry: 67.5 km/h
